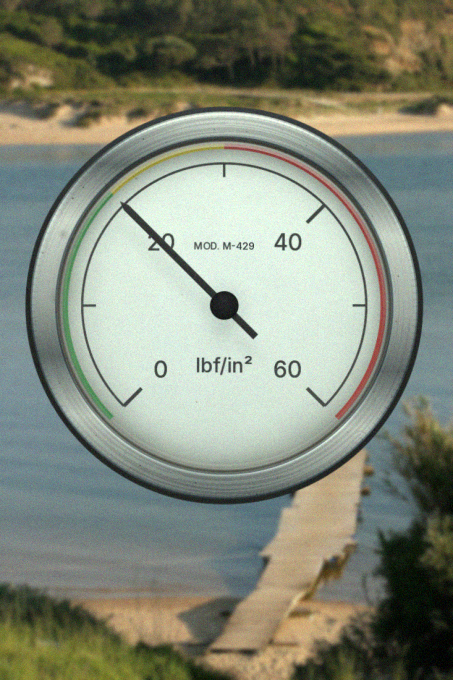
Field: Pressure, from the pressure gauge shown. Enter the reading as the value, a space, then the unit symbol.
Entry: 20 psi
